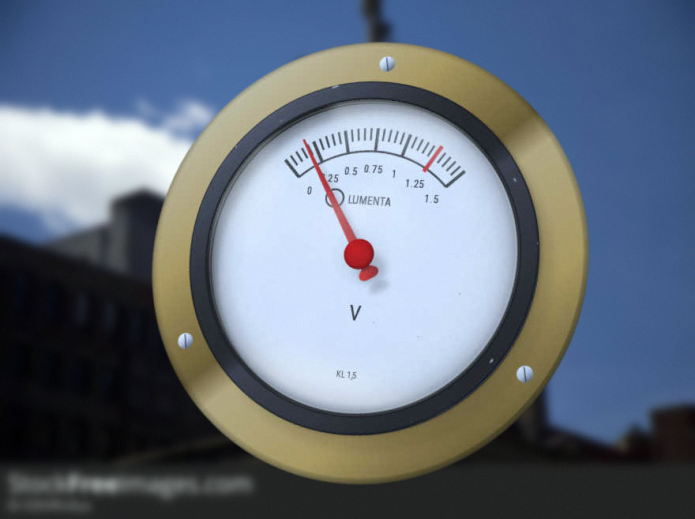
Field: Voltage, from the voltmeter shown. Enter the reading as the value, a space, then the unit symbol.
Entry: 0.2 V
